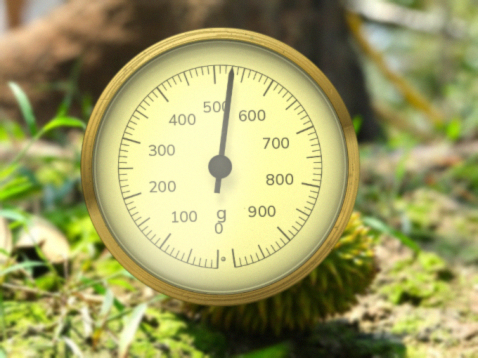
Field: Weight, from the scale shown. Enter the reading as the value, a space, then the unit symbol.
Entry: 530 g
